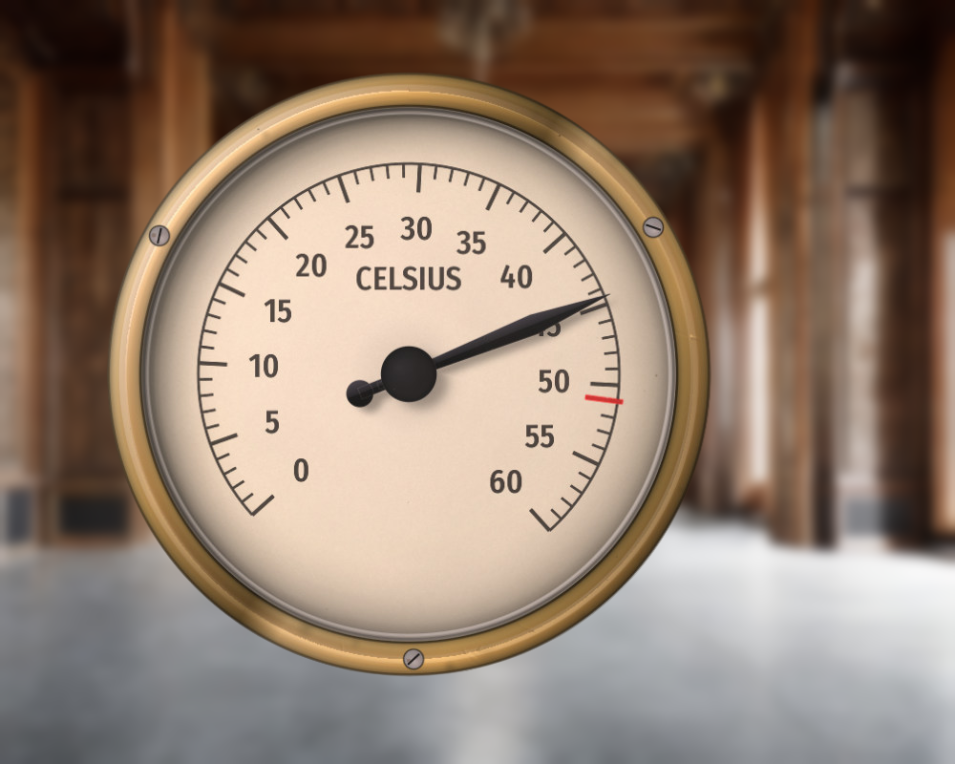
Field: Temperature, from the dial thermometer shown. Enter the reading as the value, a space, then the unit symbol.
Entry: 44.5 °C
